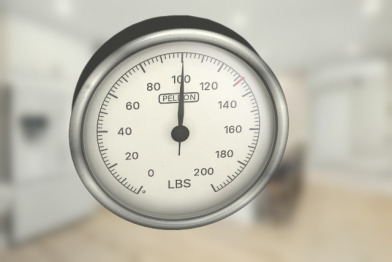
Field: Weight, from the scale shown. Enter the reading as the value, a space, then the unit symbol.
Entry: 100 lb
